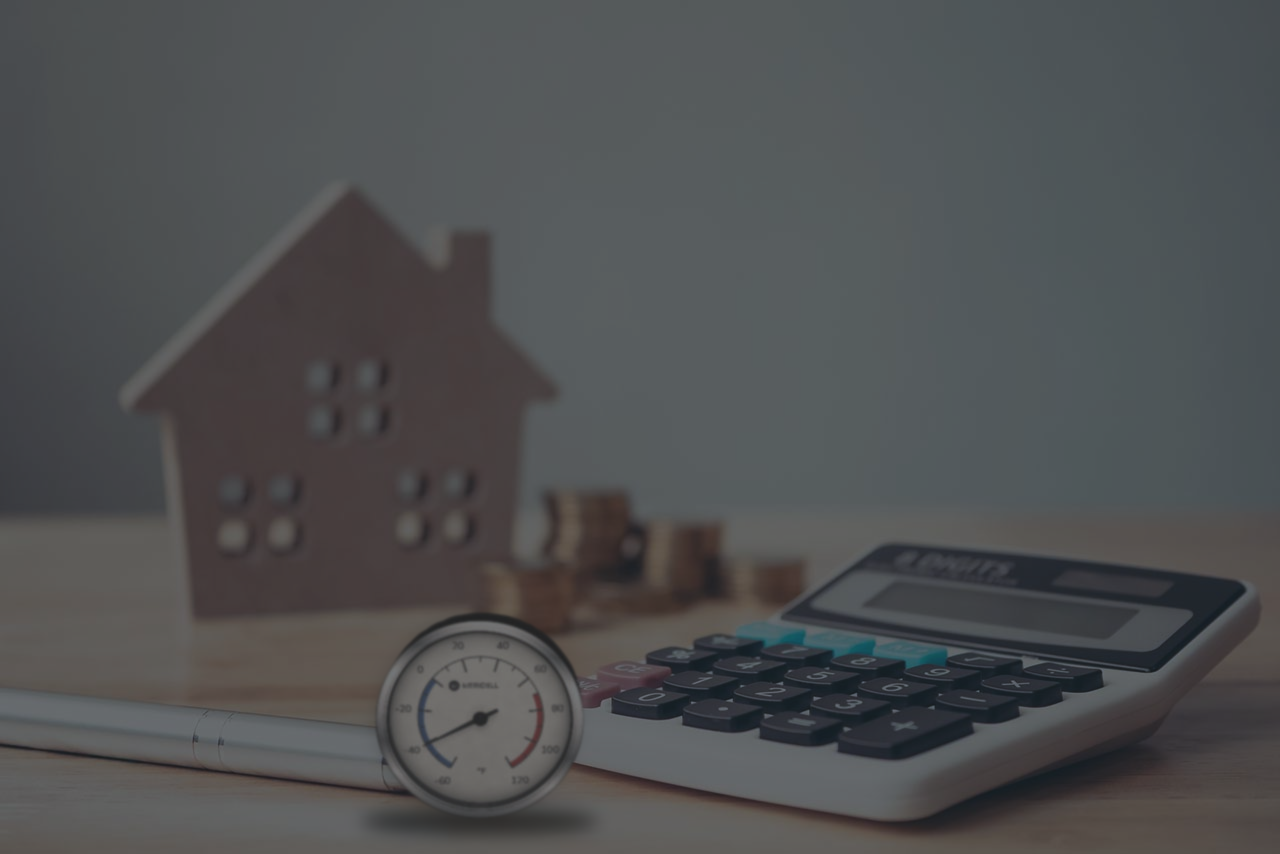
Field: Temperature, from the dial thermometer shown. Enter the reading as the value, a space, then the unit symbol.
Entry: -40 °F
